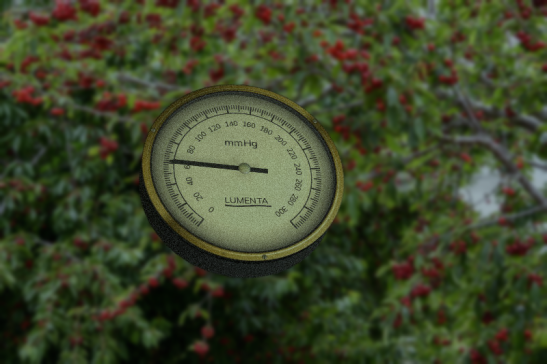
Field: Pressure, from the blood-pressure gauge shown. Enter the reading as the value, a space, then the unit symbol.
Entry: 60 mmHg
